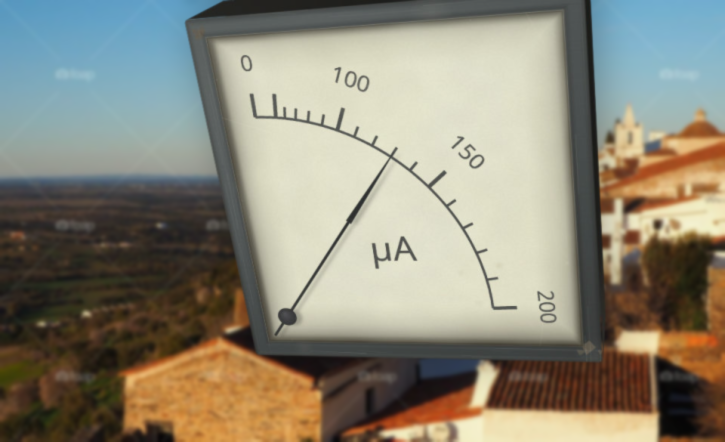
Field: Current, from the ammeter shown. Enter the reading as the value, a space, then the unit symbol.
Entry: 130 µA
